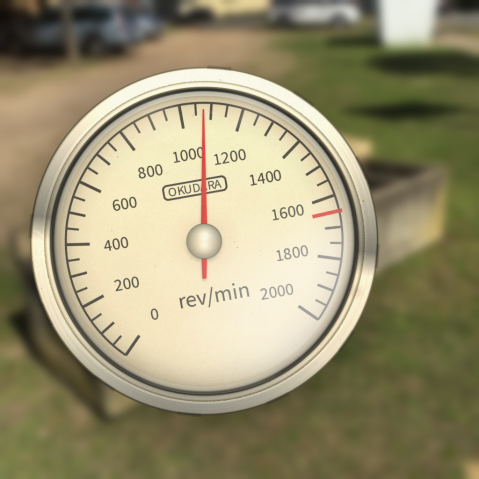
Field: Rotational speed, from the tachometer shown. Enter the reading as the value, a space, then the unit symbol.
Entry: 1075 rpm
